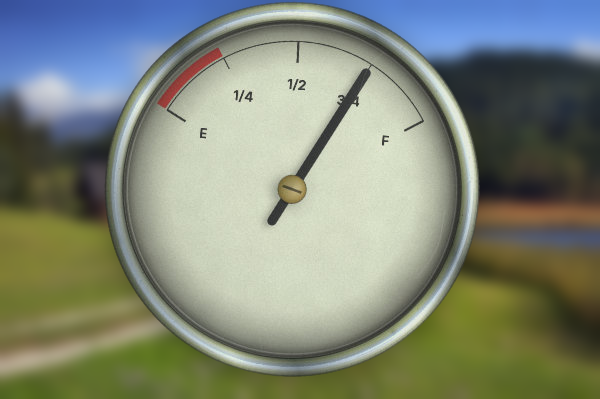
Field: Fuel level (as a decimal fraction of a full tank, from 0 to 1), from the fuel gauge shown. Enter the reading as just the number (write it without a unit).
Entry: 0.75
